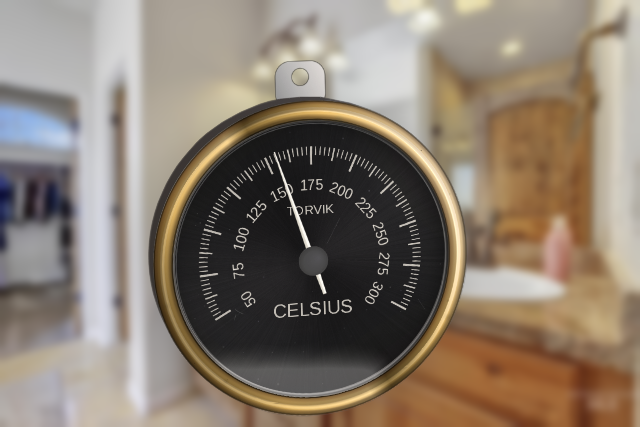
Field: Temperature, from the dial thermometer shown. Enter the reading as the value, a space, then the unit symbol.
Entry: 155 °C
